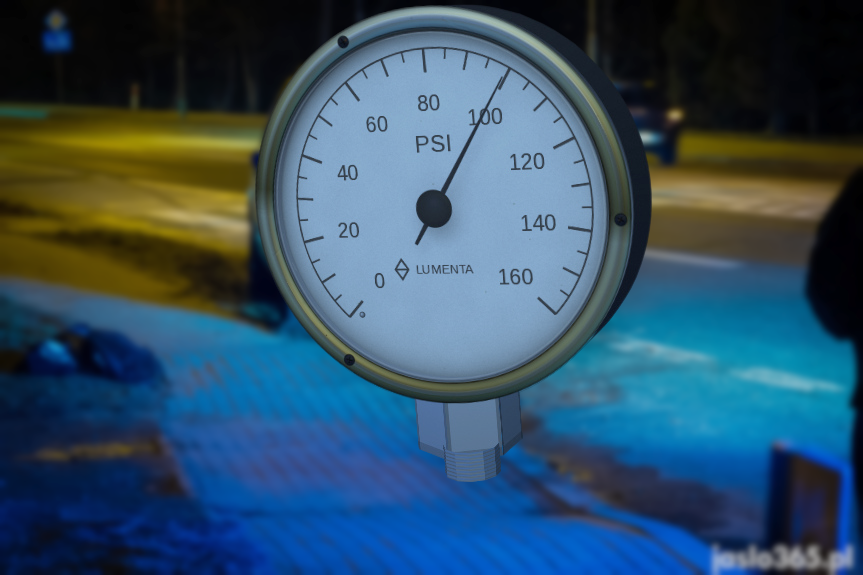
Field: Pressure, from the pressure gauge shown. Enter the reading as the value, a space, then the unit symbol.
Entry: 100 psi
